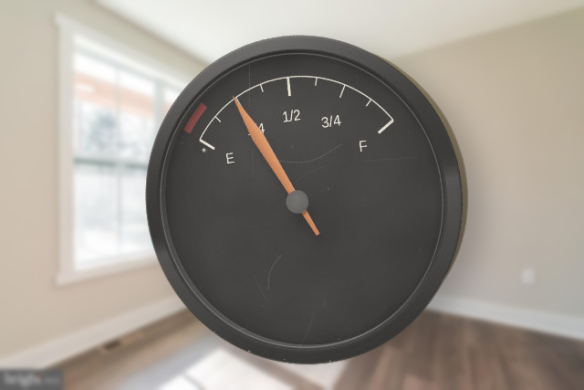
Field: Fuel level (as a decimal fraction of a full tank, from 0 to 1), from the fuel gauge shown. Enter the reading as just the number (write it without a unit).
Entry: 0.25
